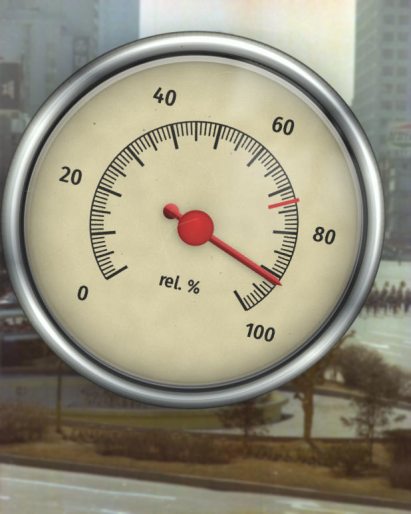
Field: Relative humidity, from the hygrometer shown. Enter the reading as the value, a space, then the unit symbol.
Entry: 91 %
